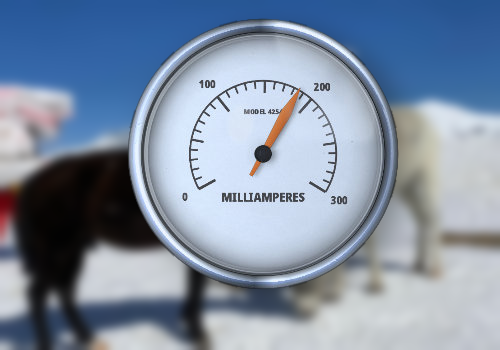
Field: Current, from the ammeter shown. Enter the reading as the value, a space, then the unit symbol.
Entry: 185 mA
